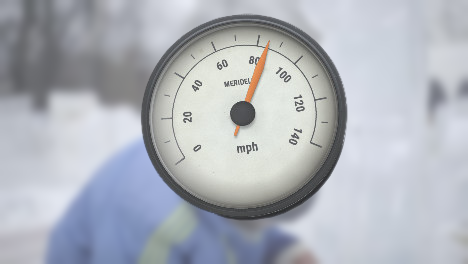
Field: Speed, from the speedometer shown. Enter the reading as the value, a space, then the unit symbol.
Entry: 85 mph
